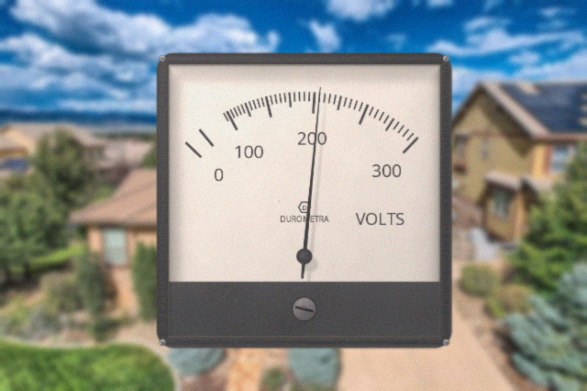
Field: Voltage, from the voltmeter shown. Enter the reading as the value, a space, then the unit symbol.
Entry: 205 V
